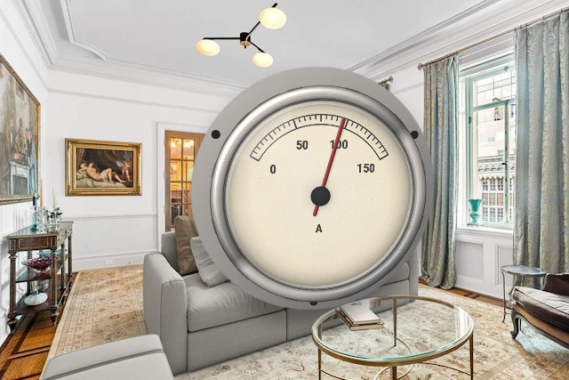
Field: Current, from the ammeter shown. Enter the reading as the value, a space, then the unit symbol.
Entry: 95 A
